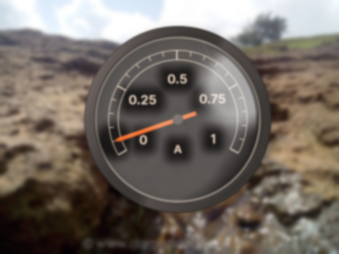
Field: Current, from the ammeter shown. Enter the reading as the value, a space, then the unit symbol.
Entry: 0.05 A
